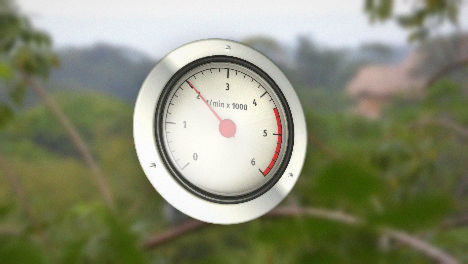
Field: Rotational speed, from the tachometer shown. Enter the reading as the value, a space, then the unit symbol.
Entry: 2000 rpm
